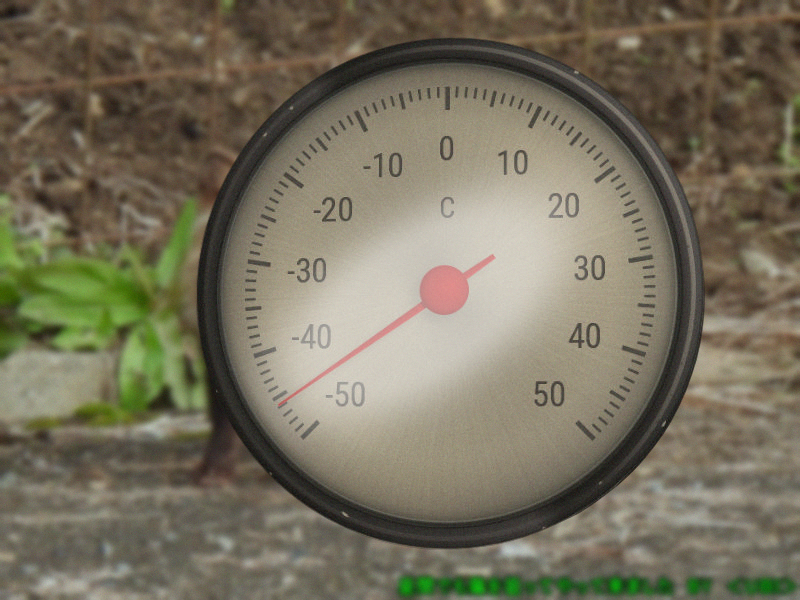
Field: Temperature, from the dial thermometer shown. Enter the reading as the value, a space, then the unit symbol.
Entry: -46 °C
